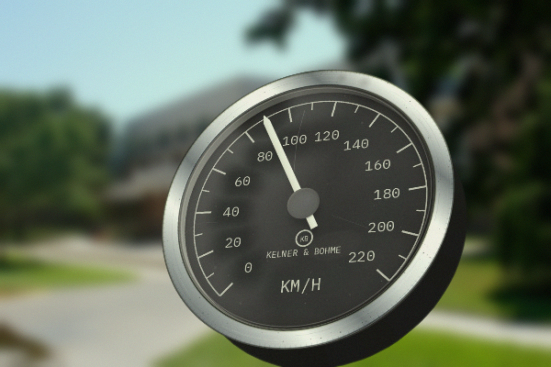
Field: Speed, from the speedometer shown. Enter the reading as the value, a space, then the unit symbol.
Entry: 90 km/h
